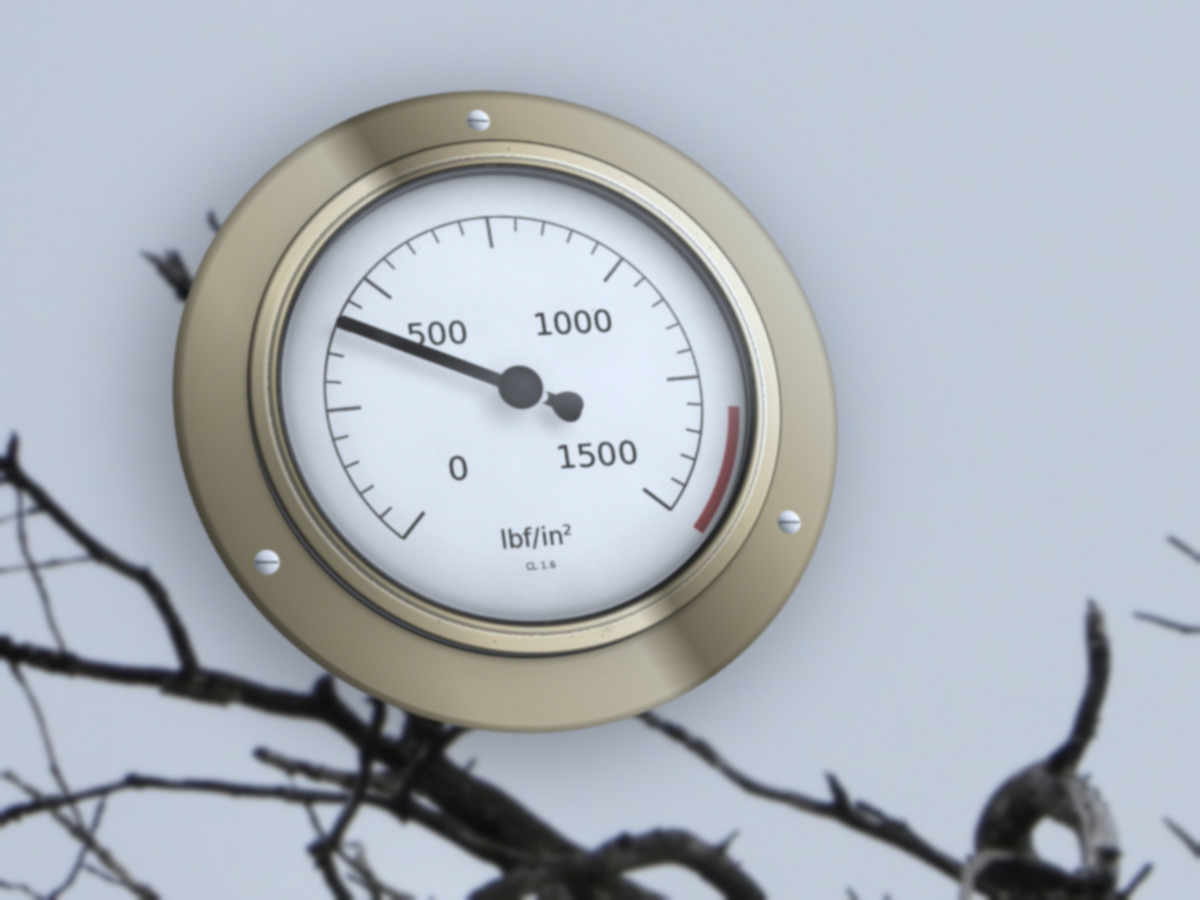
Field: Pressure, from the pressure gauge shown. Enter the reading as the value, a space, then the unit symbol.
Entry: 400 psi
